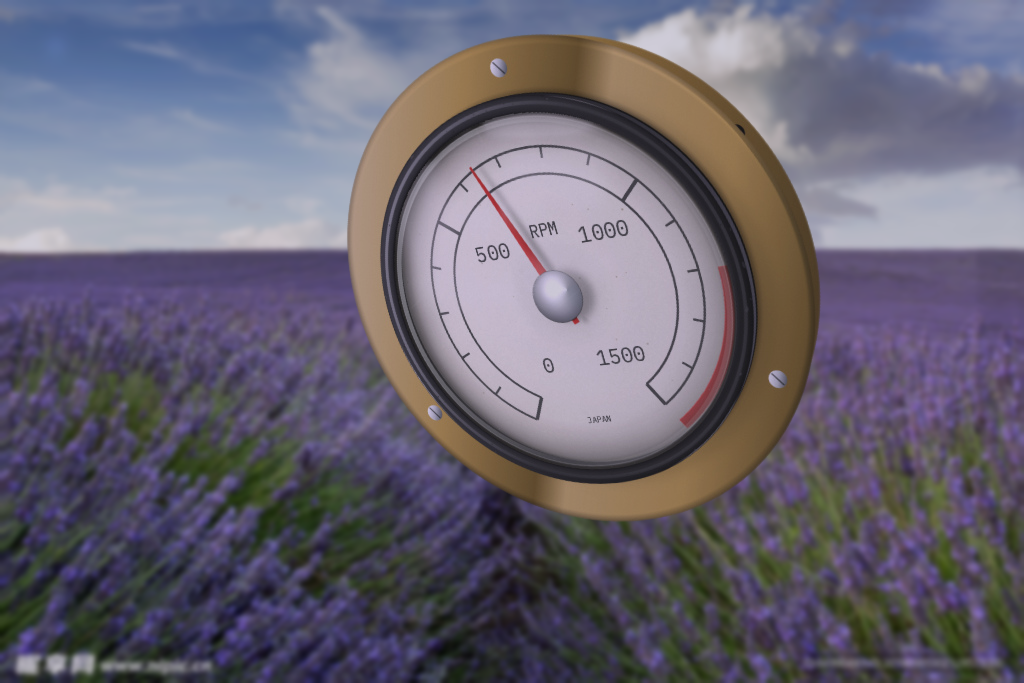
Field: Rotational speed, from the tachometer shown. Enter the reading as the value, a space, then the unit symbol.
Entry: 650 rpm
